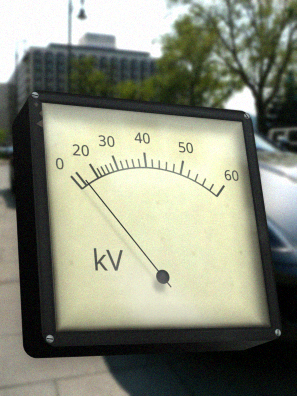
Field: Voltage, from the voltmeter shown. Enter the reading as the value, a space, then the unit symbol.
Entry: 10 kV
